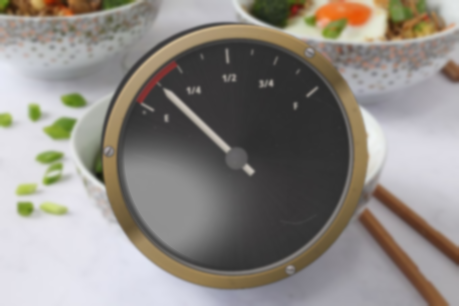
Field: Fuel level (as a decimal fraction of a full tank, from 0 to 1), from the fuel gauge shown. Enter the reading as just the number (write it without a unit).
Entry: 0.125
